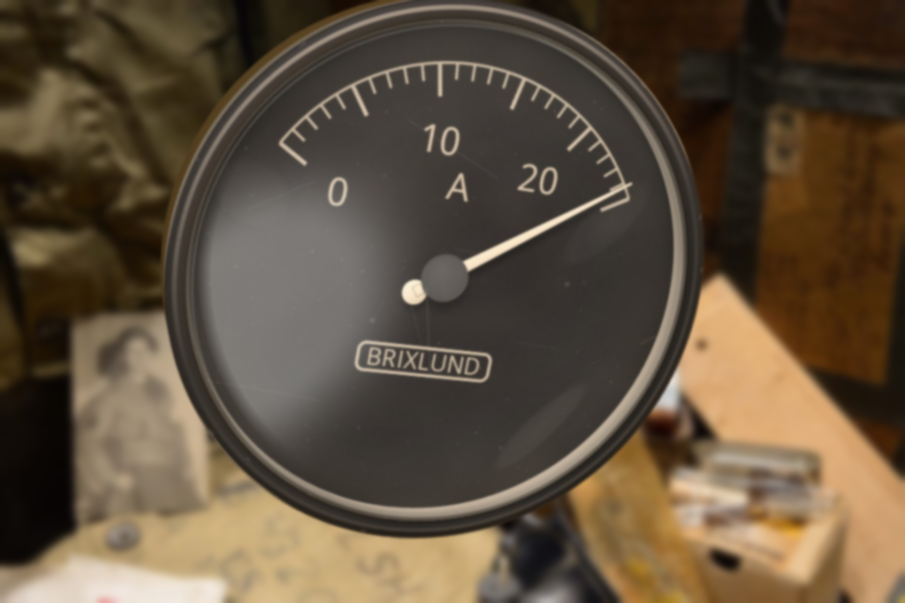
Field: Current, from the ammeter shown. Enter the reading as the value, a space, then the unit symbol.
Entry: 24 A
